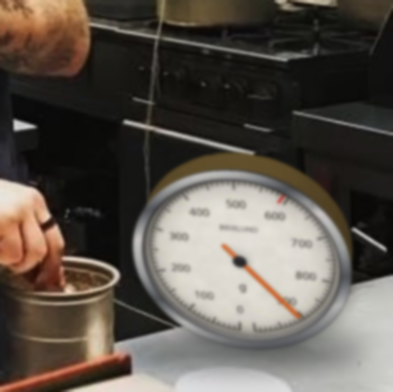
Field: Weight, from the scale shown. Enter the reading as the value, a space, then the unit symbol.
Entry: 900 g
